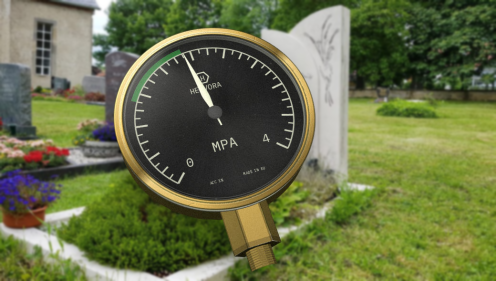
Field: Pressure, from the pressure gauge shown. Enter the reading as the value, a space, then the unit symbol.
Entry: 1.9 MPa
